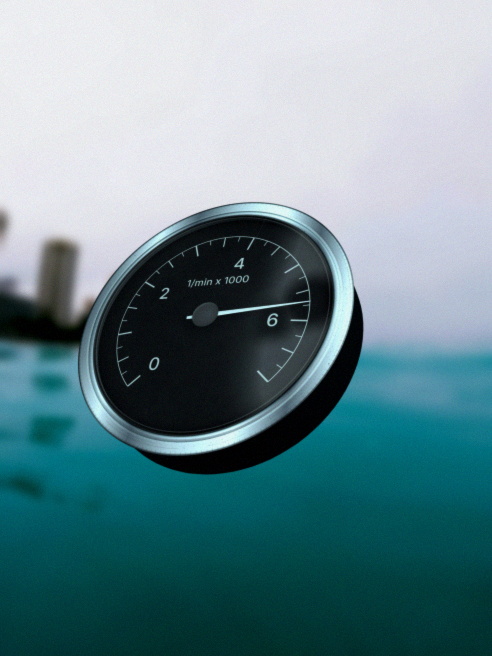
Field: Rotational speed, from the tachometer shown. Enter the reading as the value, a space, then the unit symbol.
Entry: 5750 rpm
